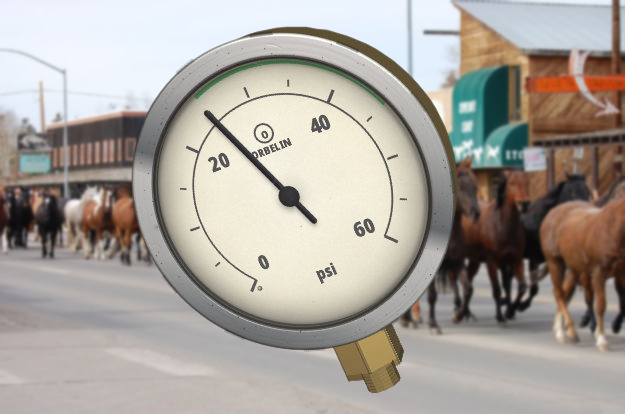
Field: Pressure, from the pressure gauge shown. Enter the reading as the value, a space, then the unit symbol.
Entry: 25 psi
